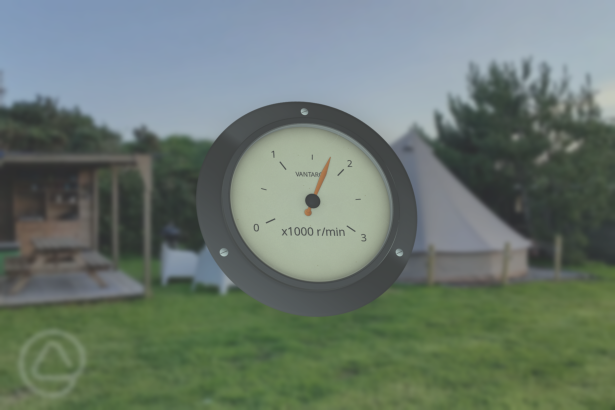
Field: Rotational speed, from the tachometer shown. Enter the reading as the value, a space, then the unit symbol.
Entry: 1750 rpm
